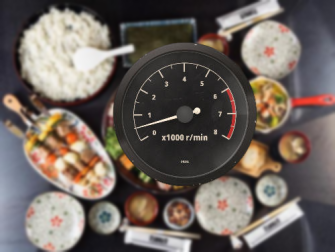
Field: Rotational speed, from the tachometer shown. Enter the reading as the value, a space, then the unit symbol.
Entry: 500 rpm
